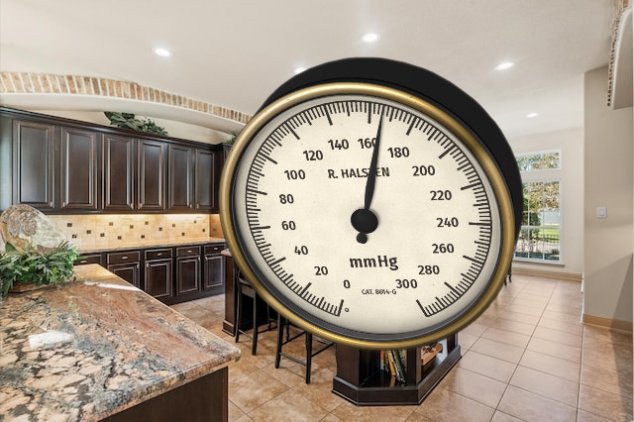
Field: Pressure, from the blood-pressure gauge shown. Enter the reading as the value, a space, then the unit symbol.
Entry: 166 mmHg
